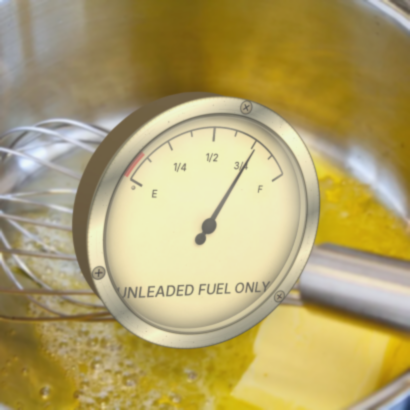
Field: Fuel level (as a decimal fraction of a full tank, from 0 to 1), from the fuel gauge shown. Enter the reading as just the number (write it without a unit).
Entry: 0.75
